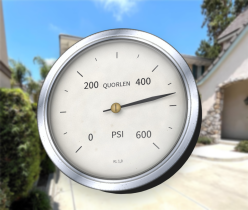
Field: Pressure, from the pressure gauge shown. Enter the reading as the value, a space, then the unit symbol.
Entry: 475 psi
